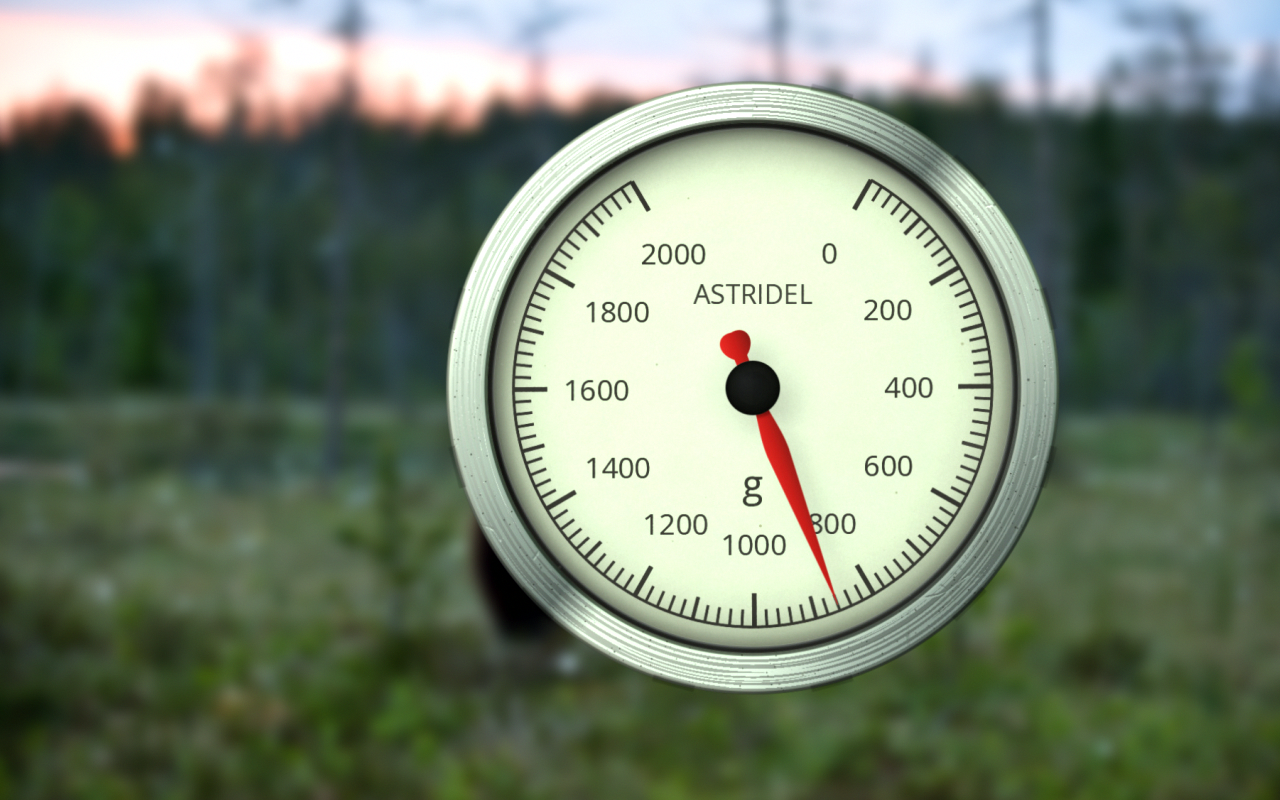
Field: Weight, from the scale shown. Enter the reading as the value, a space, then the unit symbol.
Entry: 860 g
